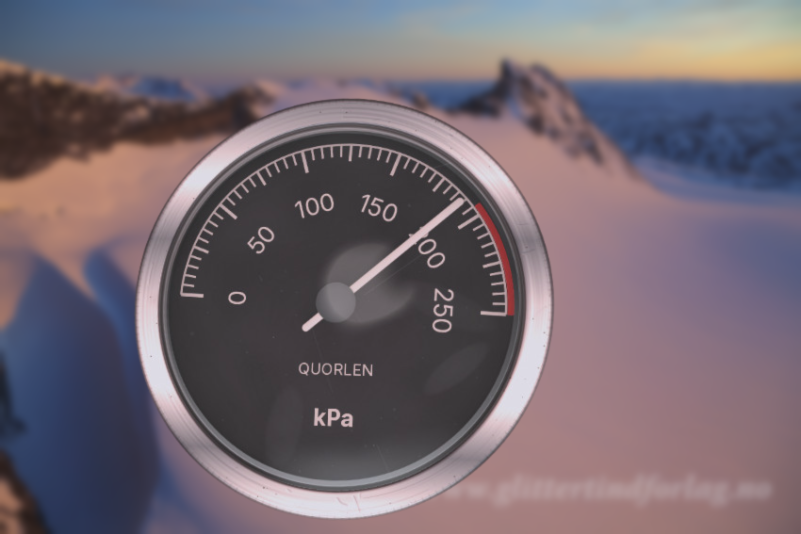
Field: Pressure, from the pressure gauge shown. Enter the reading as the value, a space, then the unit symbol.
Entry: 190 kPa
